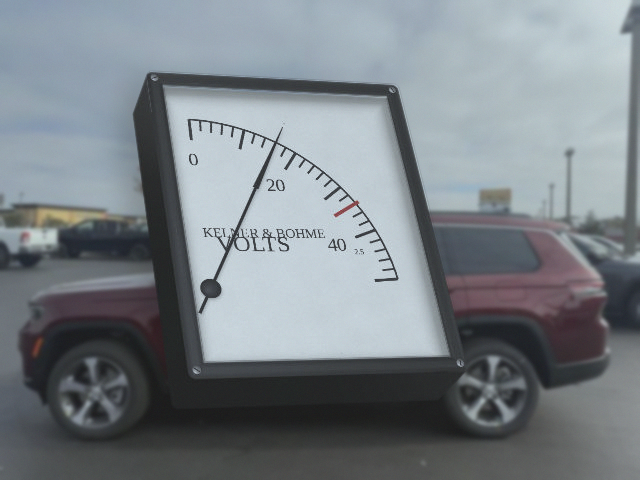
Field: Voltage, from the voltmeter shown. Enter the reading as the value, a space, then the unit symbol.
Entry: 16 V
